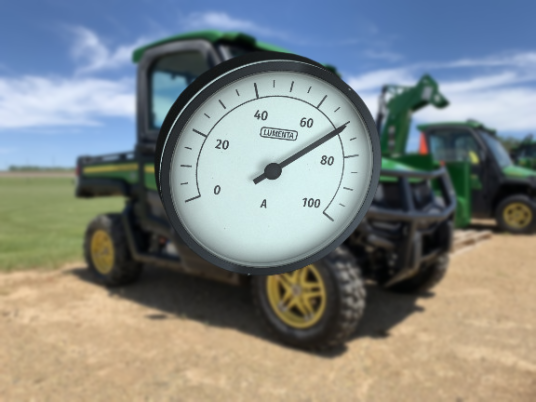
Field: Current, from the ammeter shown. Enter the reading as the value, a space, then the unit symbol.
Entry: 70 A
